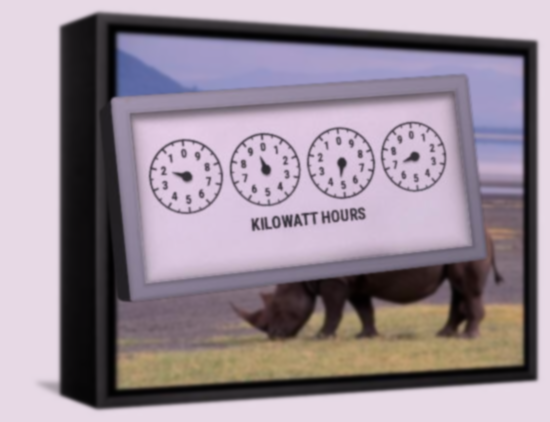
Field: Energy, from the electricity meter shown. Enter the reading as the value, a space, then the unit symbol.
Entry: 1947 kWh
